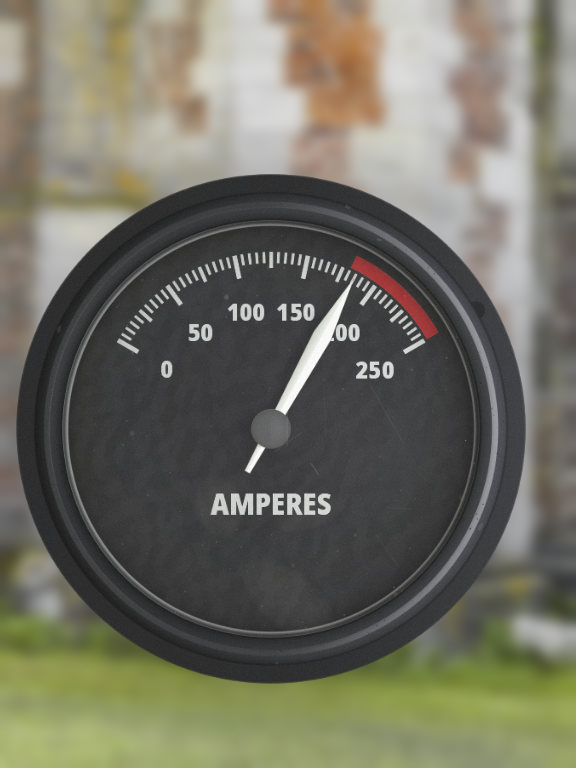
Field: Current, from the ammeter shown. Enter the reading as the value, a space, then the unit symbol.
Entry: 185 A
